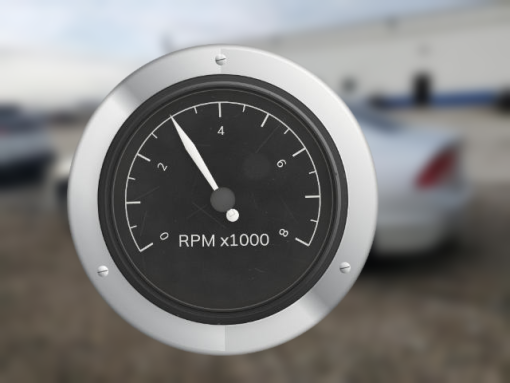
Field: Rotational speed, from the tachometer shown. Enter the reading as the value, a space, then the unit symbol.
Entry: 3000 rpm
